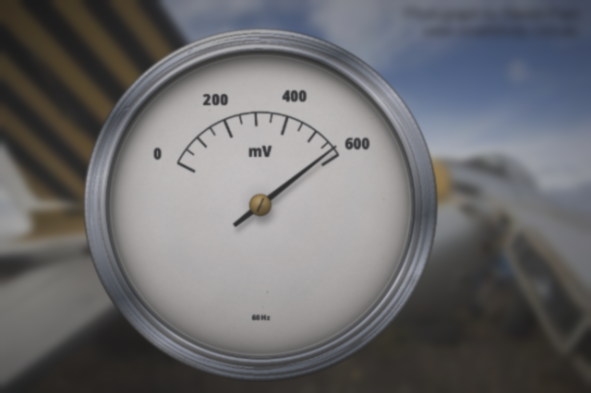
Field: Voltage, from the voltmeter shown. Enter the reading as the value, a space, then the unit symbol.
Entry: 575 mV
